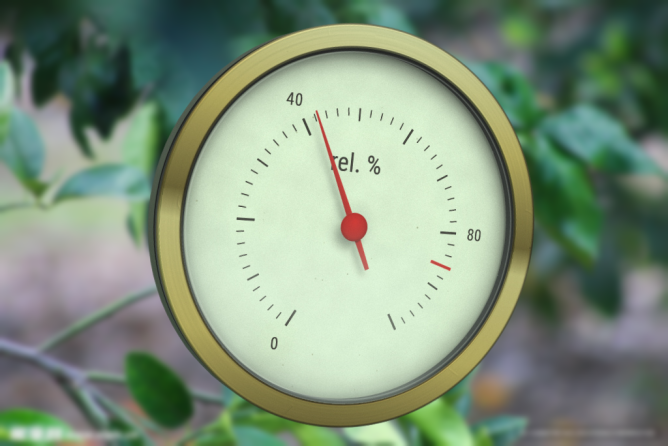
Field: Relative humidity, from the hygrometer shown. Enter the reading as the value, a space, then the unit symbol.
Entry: 42 %
